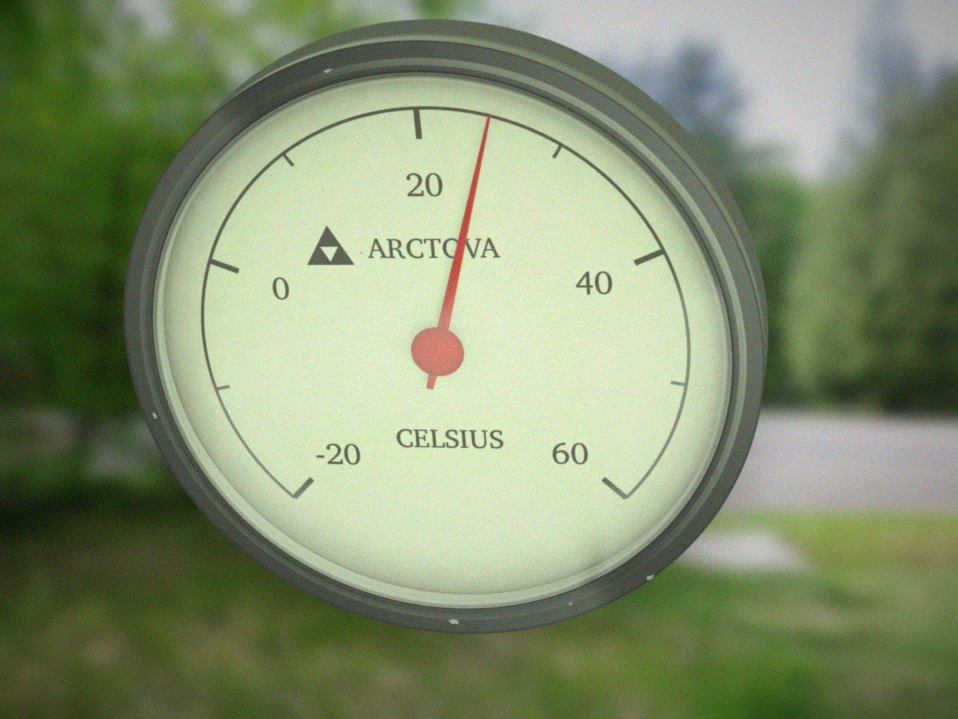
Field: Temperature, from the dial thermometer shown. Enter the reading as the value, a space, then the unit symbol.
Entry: 25 °C
